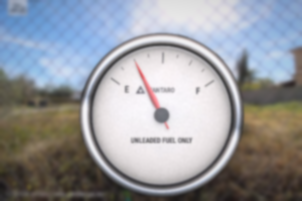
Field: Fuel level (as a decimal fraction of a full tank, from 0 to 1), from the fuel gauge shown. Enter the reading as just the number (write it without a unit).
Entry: 0.25
